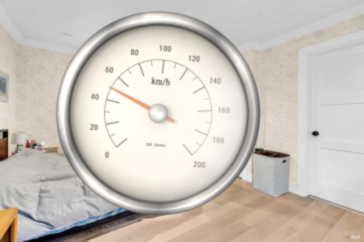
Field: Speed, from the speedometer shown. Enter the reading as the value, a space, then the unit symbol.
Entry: 50 km/h
